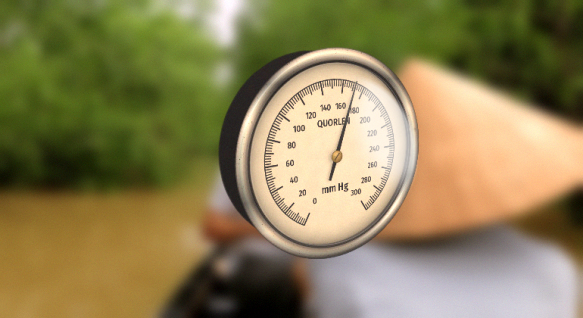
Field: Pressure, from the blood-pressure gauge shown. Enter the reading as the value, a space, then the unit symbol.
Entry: 170 mmHg
